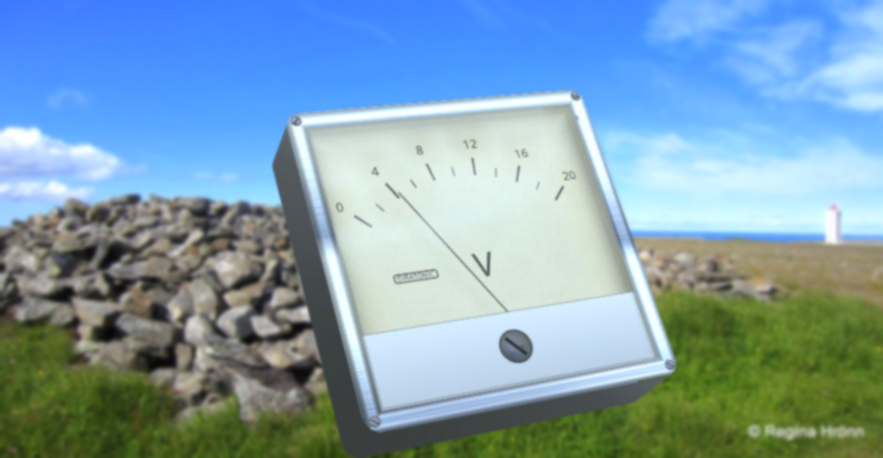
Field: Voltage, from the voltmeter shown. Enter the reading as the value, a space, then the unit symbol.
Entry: 4 V
